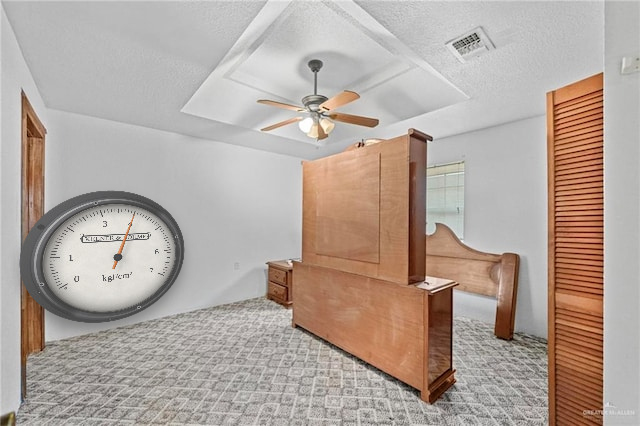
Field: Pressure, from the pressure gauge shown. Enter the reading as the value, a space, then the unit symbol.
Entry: 4 kg/cm²
